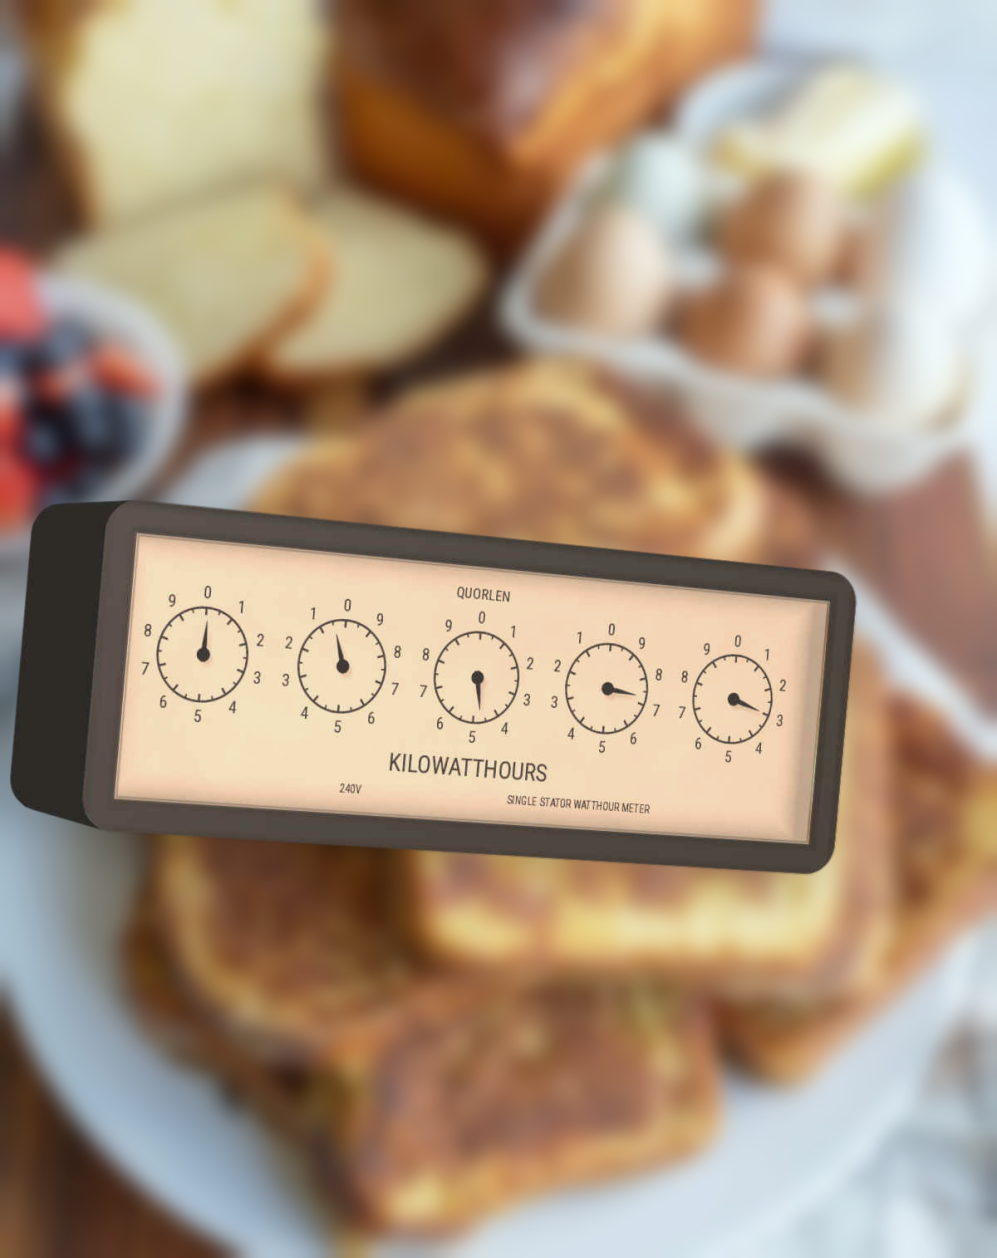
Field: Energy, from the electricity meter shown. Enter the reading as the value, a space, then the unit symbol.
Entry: 473 kWh
